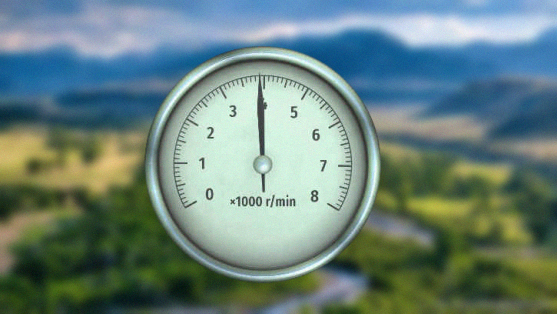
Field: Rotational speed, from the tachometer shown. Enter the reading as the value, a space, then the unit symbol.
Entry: 3900 rpm
